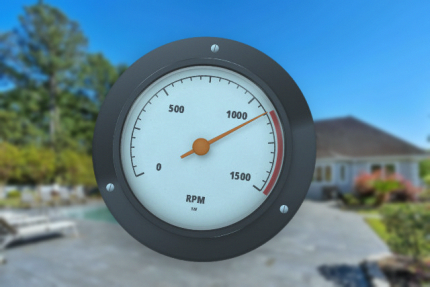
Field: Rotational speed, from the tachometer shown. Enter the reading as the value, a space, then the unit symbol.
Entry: 1100 rpm
